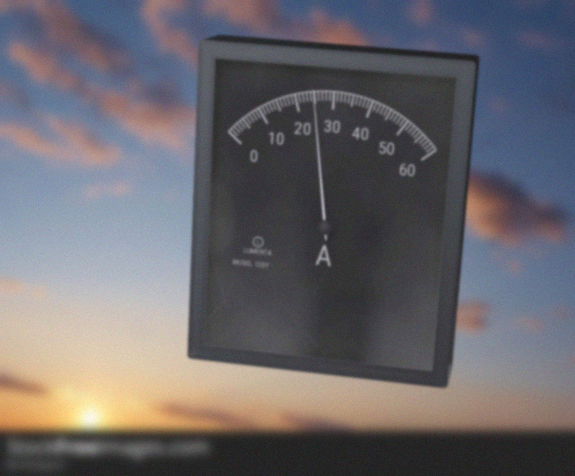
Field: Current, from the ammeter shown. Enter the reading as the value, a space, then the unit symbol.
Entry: 25 A
